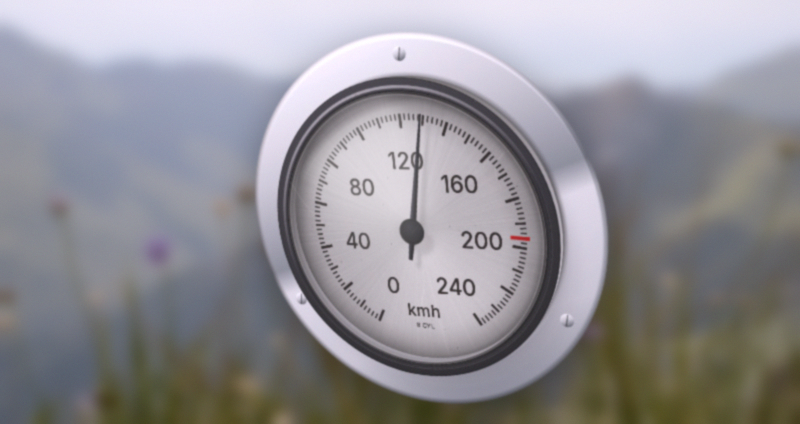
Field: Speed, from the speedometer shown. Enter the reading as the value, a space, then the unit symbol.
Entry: 130 km/h
